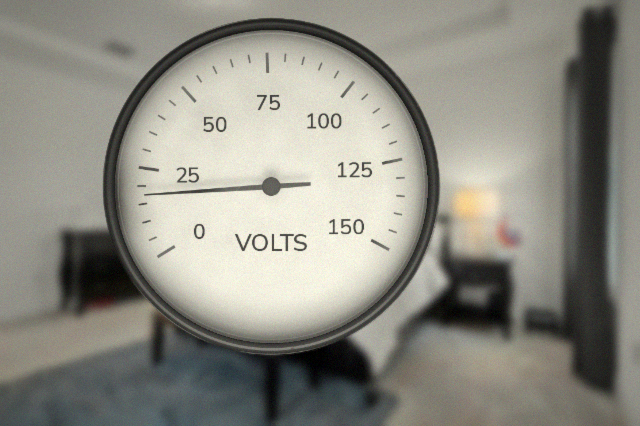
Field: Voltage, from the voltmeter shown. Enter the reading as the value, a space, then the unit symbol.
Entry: 17.5 V
